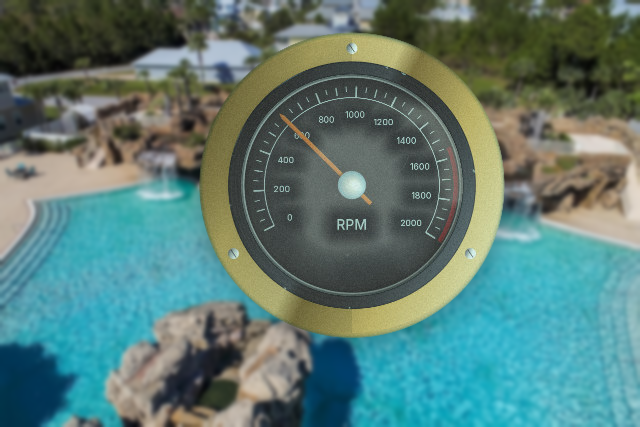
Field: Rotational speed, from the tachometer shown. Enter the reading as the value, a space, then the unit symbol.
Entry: 600 rpm
